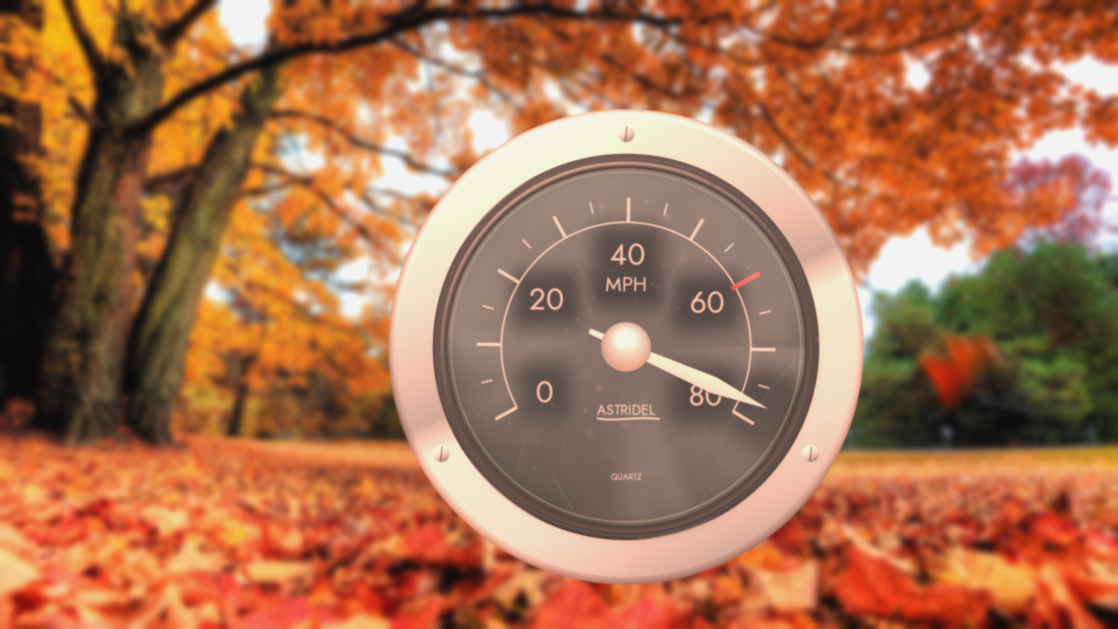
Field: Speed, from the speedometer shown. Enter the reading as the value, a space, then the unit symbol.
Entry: 77.5 mph
